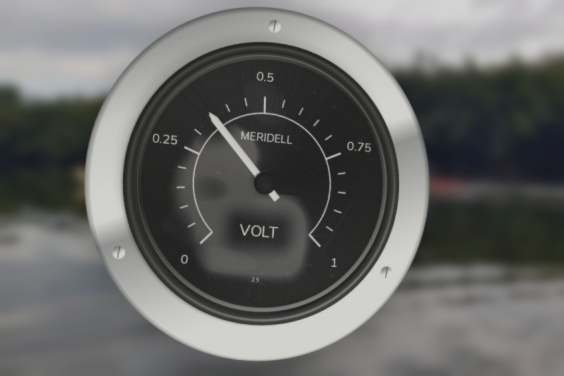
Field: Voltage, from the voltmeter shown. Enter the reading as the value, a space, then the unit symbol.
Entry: 0.35 V
